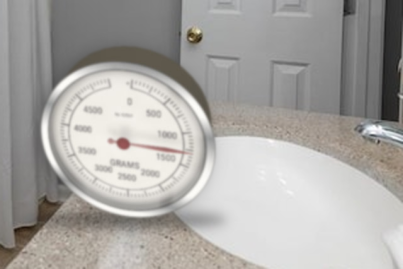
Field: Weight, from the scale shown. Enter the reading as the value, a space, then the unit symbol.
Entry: 1250 g
